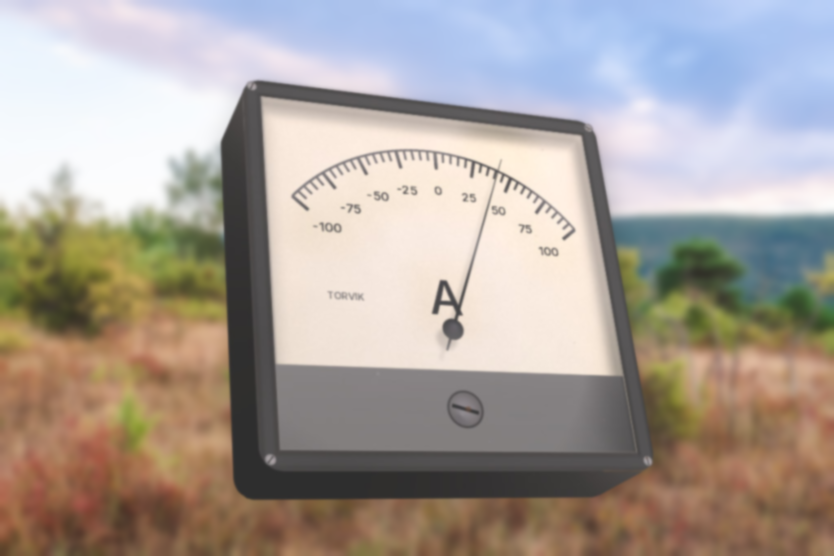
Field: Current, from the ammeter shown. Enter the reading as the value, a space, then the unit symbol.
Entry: 40 A
